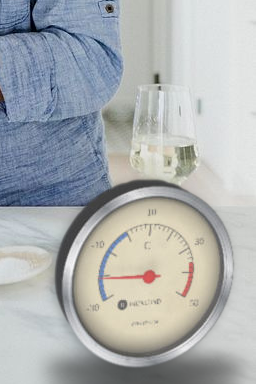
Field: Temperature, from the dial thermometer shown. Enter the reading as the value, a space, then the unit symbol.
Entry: -20 °C
